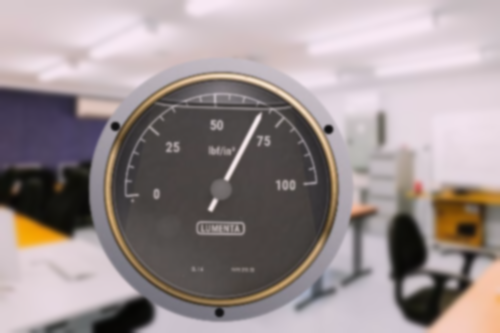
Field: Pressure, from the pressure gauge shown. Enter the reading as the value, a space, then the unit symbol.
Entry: 67.5 psi
